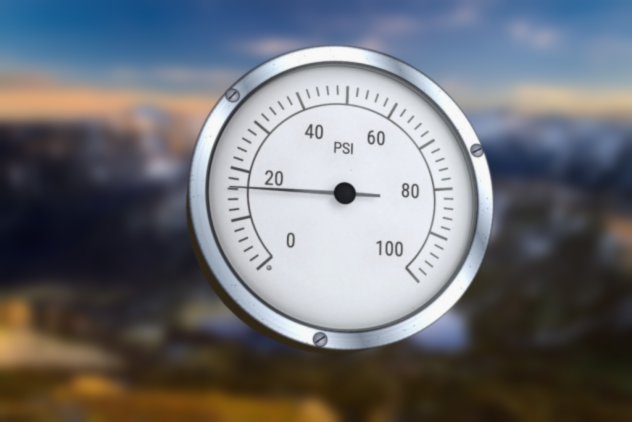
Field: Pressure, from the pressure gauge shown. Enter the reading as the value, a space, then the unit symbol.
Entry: 16 psi
